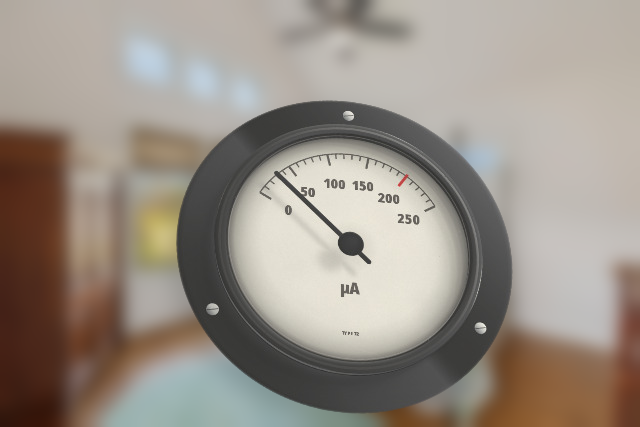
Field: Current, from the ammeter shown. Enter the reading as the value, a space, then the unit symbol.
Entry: 30 µA
